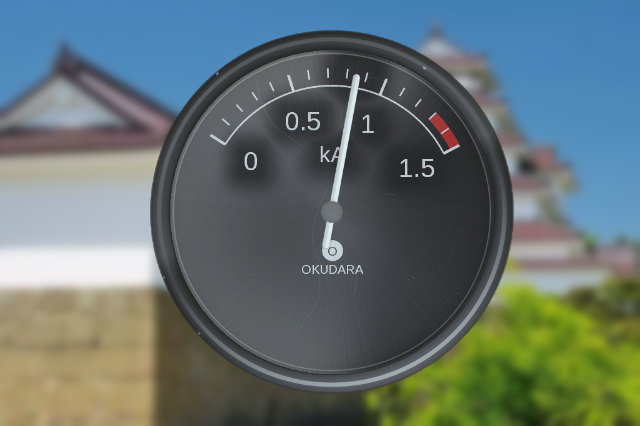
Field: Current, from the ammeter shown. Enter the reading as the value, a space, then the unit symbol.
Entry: 0.85 kA
